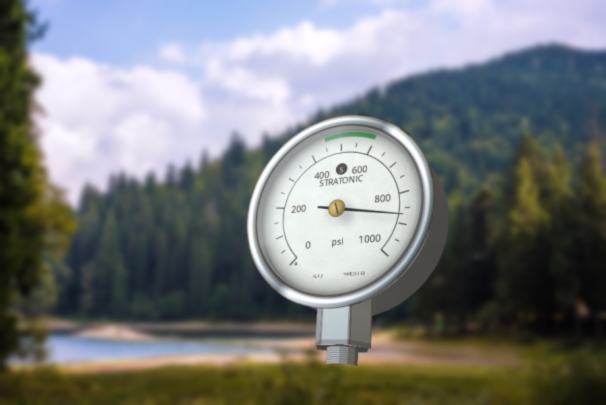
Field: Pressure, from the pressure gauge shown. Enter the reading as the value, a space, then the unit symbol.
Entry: 875 psi
